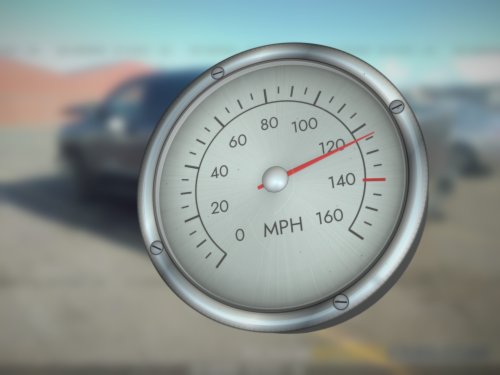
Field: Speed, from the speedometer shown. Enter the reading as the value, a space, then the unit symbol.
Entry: 125 mph
